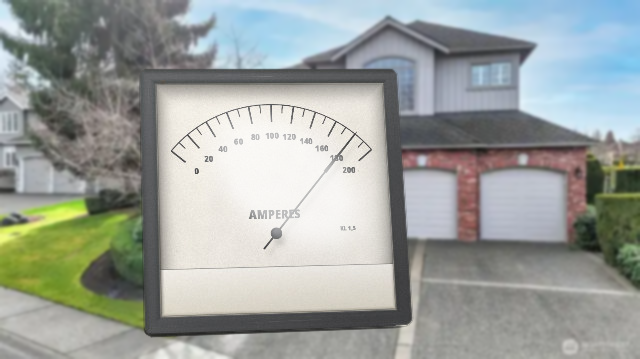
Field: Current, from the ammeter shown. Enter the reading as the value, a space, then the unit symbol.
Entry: 180 A
